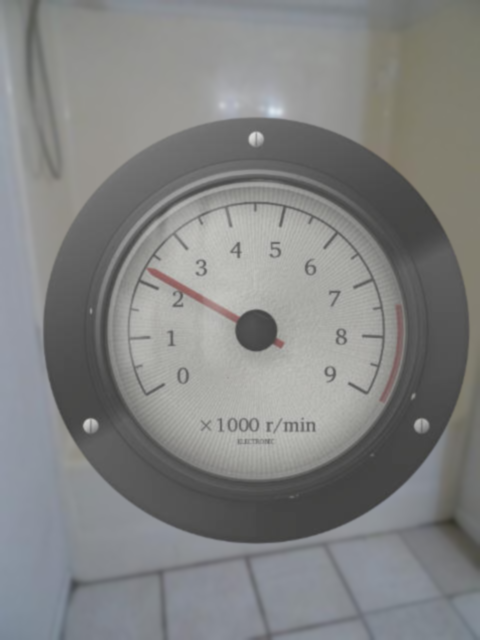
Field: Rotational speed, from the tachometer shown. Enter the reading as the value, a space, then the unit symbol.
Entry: 2250 rpm
